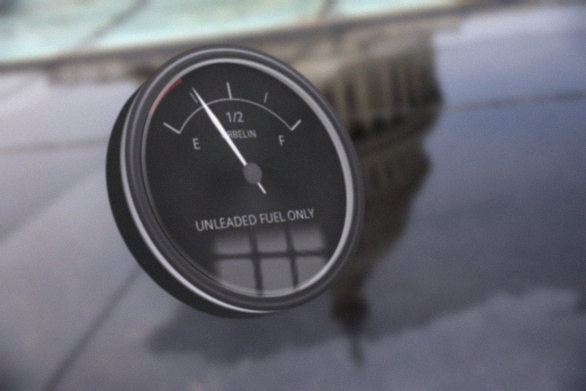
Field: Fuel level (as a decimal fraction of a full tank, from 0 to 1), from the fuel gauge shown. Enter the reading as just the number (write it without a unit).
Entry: 0.25
